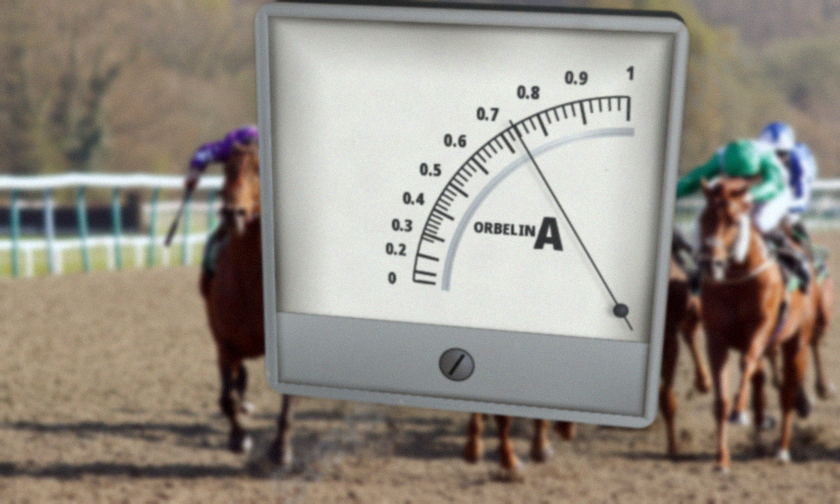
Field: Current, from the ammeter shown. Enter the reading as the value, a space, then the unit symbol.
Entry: 0.74 A
